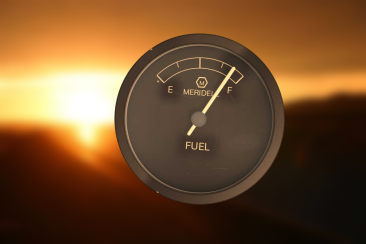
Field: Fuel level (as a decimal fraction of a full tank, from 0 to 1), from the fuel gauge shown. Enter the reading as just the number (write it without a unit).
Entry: 0.875
